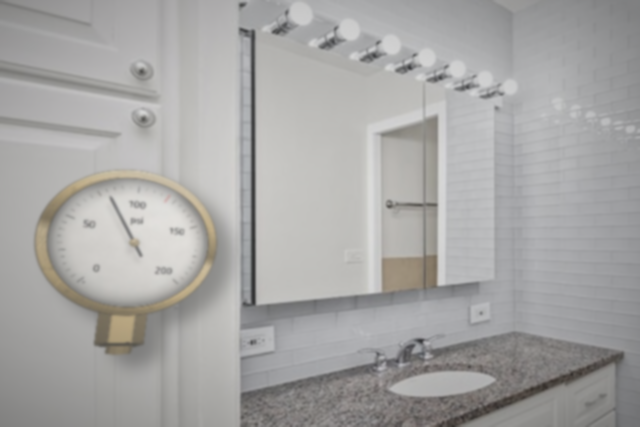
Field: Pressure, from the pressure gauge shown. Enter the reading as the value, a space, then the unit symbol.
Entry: 80 psi
